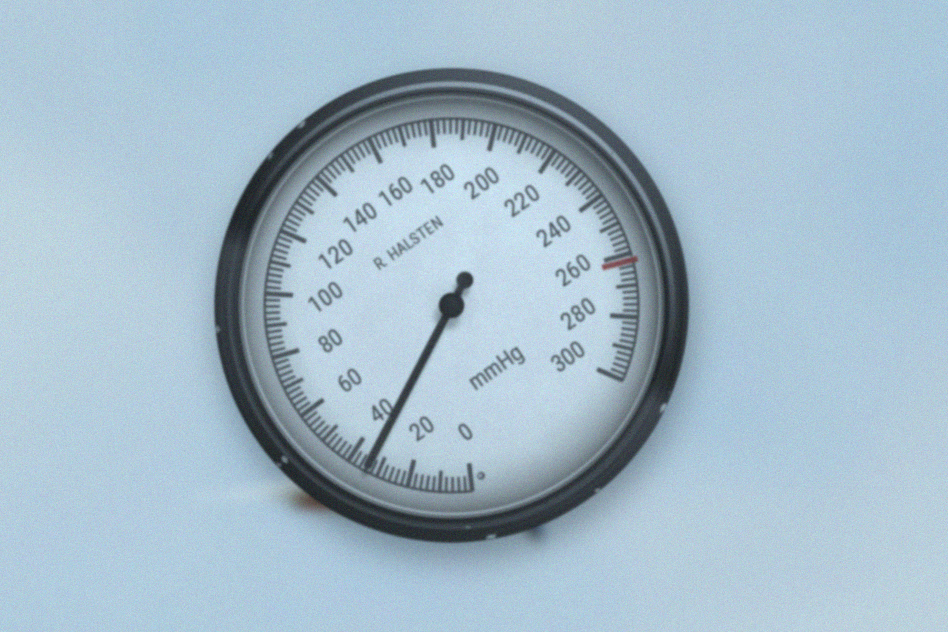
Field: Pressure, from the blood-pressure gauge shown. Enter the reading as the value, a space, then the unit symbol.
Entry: 34 mmHg
